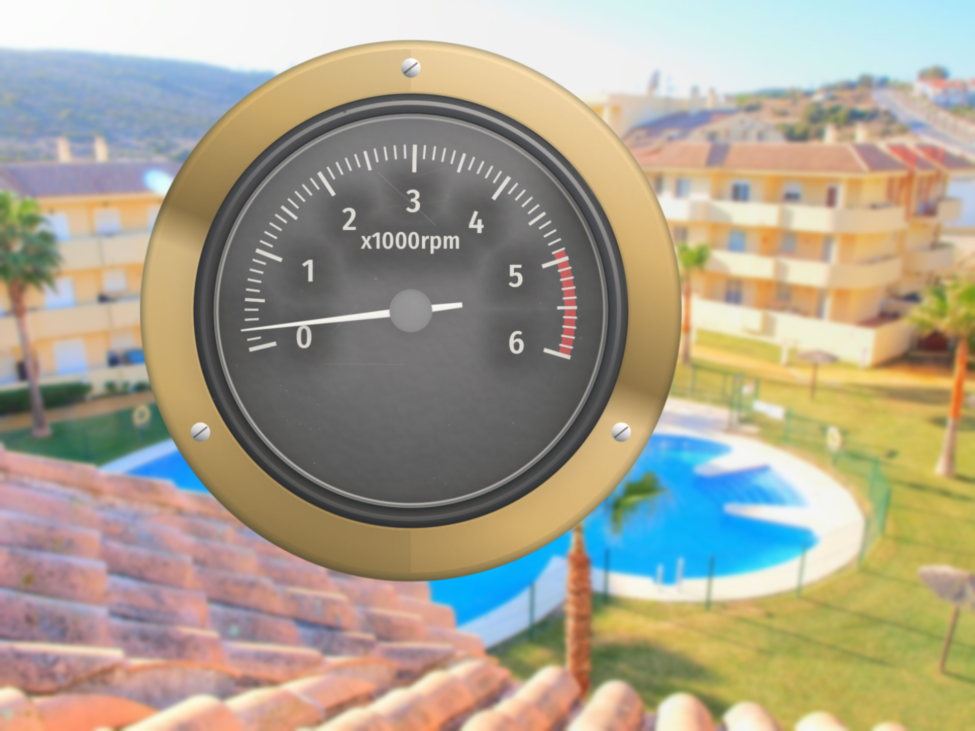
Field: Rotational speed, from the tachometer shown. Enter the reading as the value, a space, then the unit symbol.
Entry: 200 rpm
